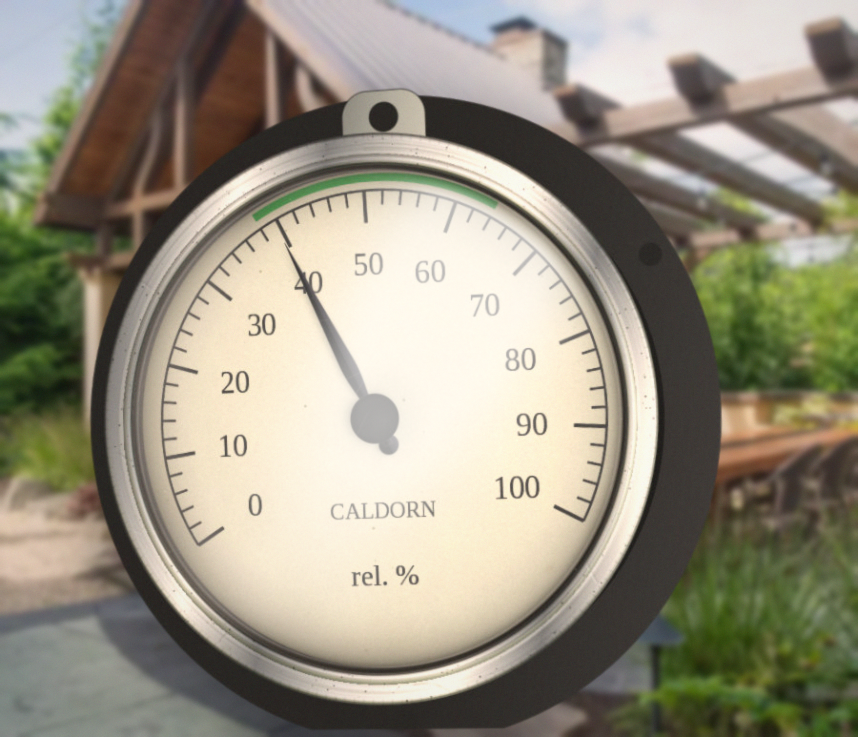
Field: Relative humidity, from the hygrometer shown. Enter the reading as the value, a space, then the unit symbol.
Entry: 40 %
